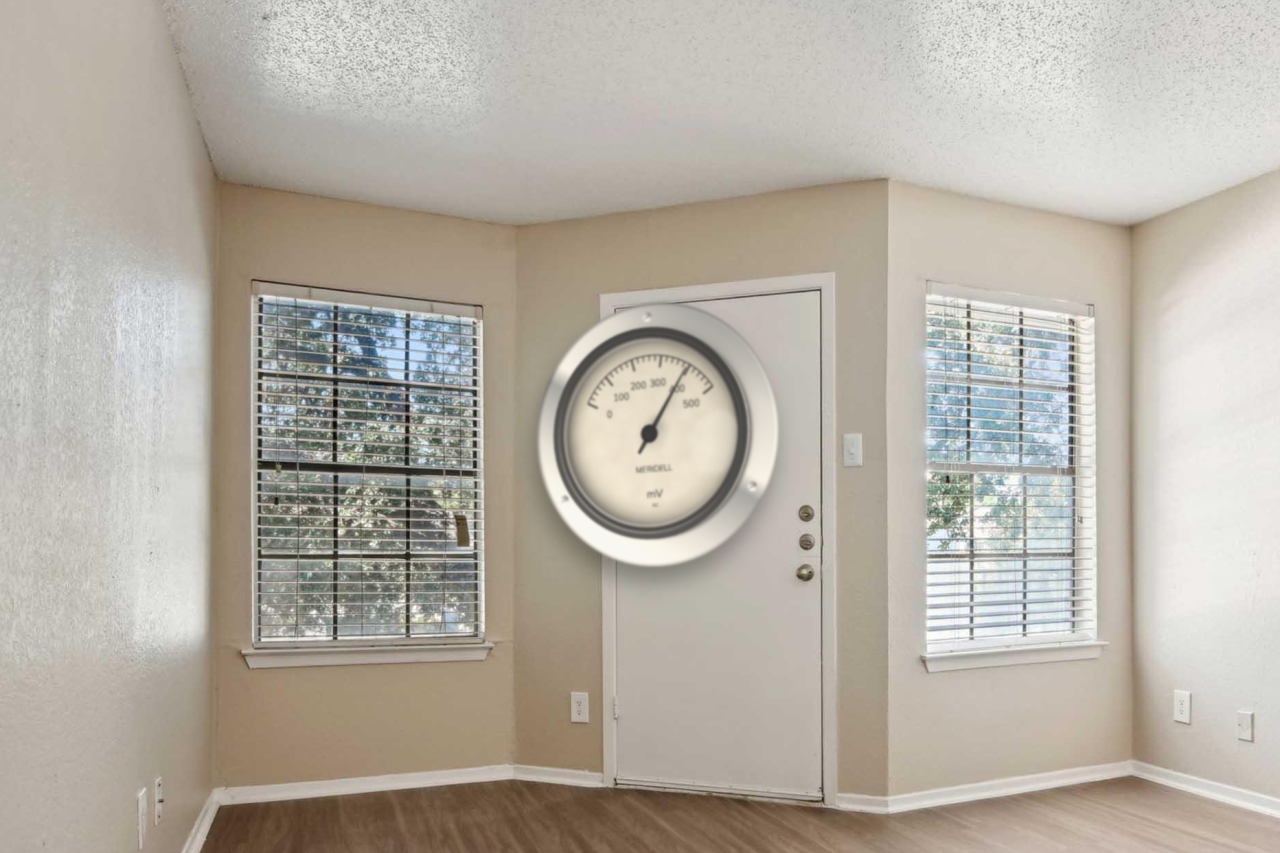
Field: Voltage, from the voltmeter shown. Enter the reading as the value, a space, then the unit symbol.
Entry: 400 mV
